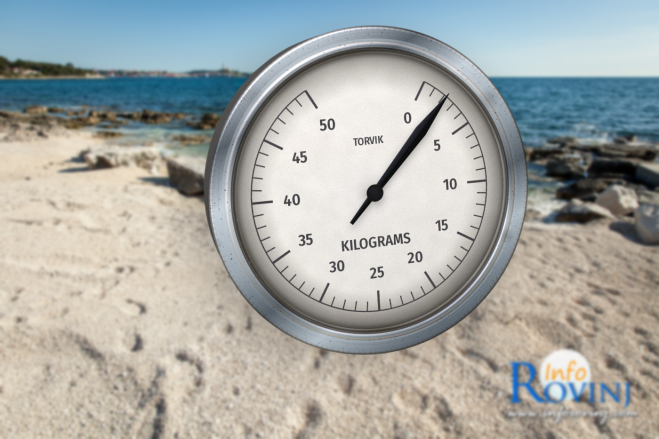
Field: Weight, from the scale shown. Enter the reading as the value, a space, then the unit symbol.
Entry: 2 kg
